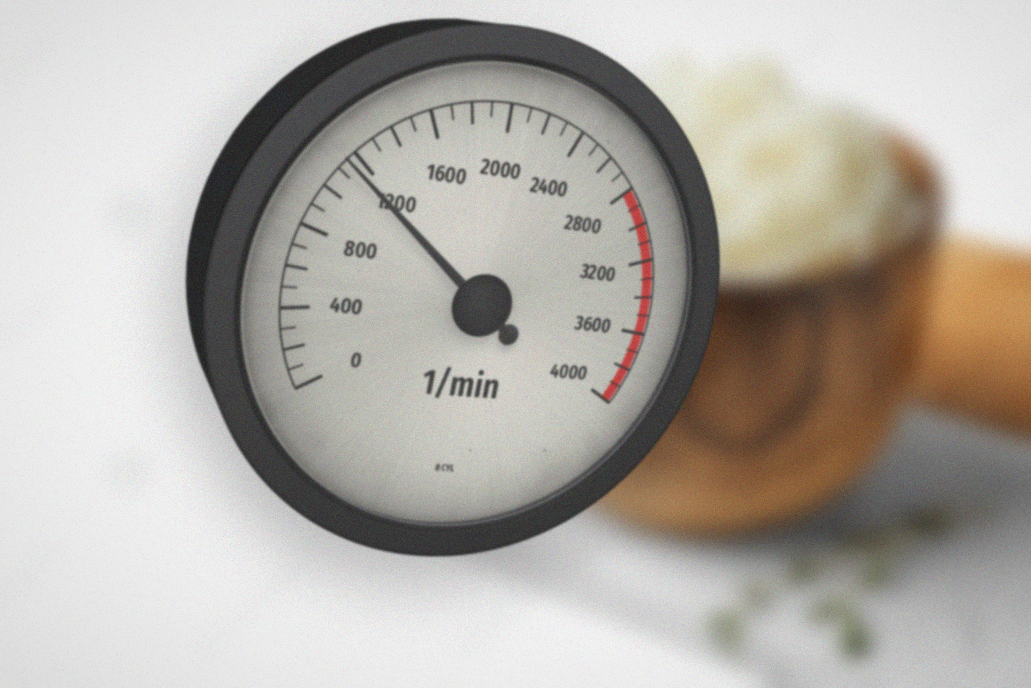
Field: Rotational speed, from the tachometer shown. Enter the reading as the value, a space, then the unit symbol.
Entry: 1150 rpm
